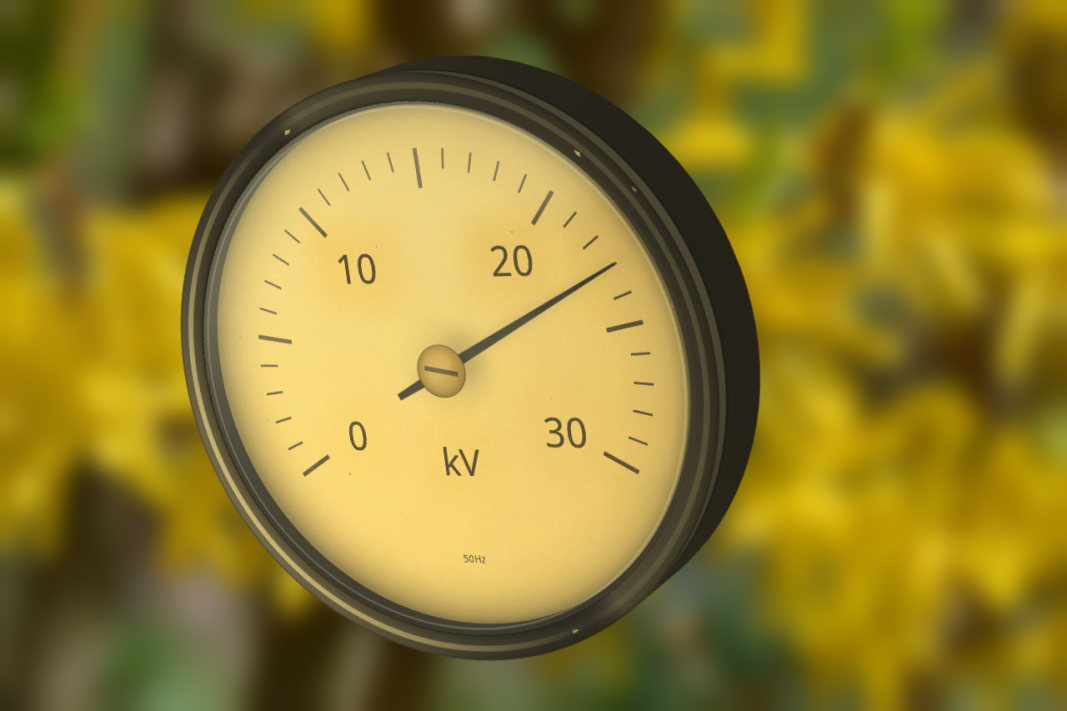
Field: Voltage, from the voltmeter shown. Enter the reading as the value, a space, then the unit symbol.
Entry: 23 kV
